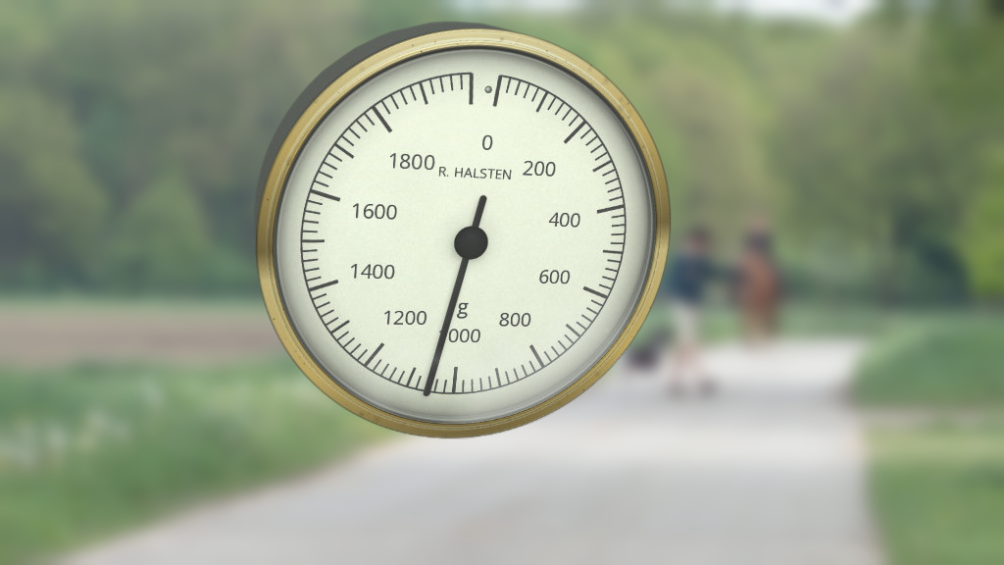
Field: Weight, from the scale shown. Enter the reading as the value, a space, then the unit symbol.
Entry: 1060 g
